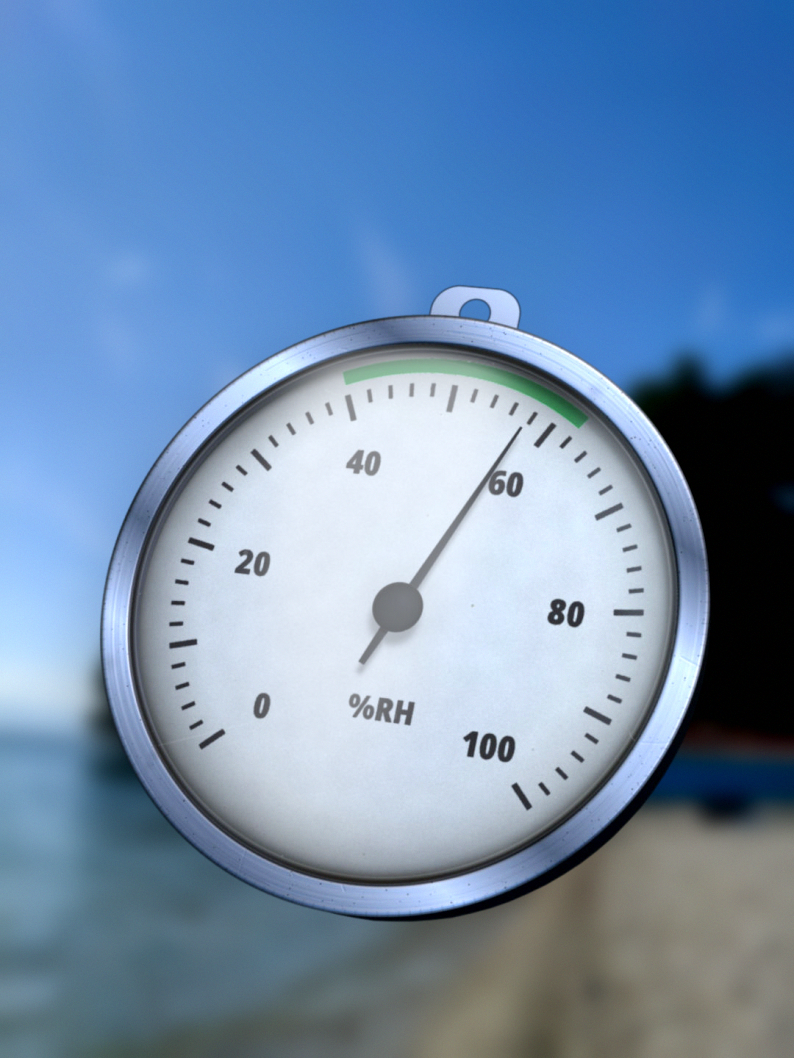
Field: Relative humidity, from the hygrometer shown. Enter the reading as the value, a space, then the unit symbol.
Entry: 58 %
